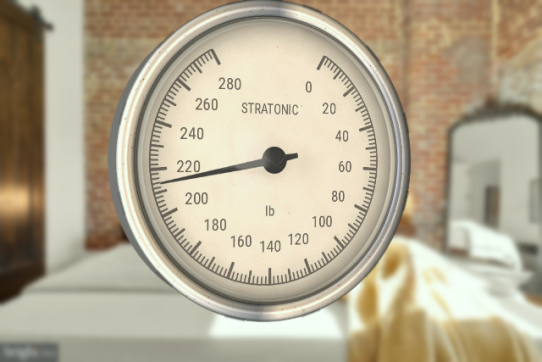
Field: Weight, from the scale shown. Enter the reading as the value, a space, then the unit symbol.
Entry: 214 lb
